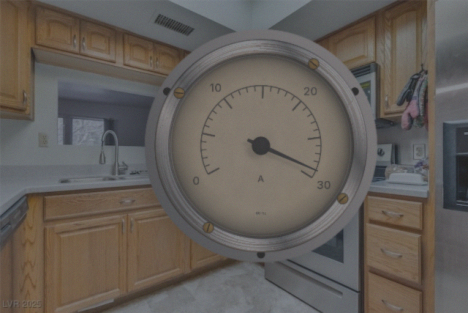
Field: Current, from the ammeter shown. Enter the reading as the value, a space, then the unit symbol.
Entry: 29 A
